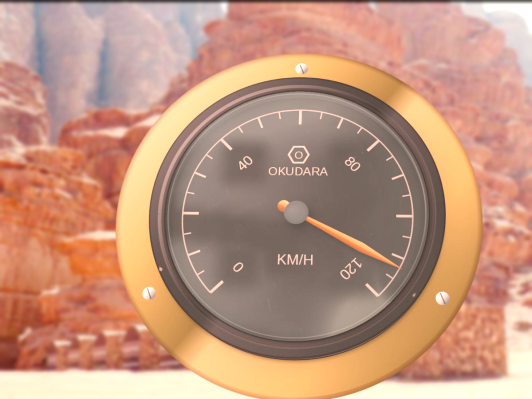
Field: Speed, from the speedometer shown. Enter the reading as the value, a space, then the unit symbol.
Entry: 112.5 km/h
